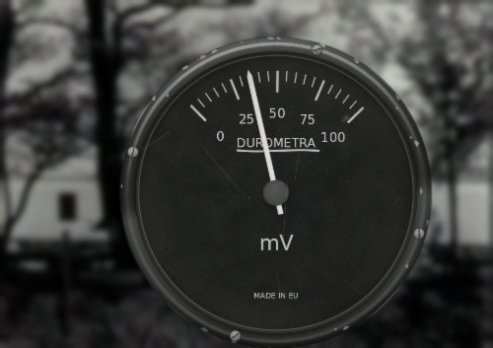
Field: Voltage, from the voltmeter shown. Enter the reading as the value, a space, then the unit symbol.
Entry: 35 mV
